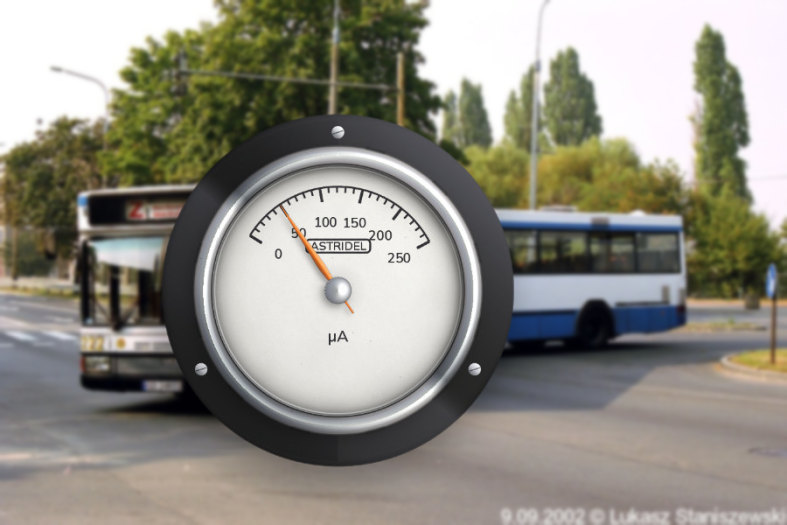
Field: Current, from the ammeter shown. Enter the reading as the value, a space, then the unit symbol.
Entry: 50 µA
